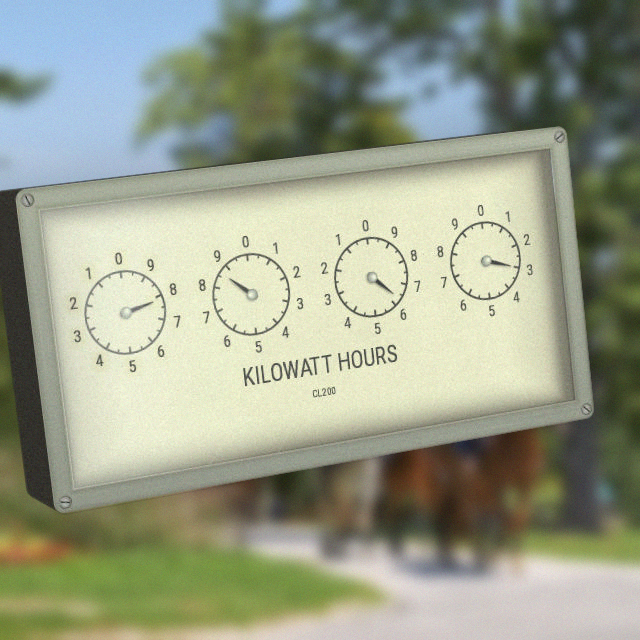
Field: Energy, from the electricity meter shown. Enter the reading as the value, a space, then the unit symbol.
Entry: 7863 kWh
